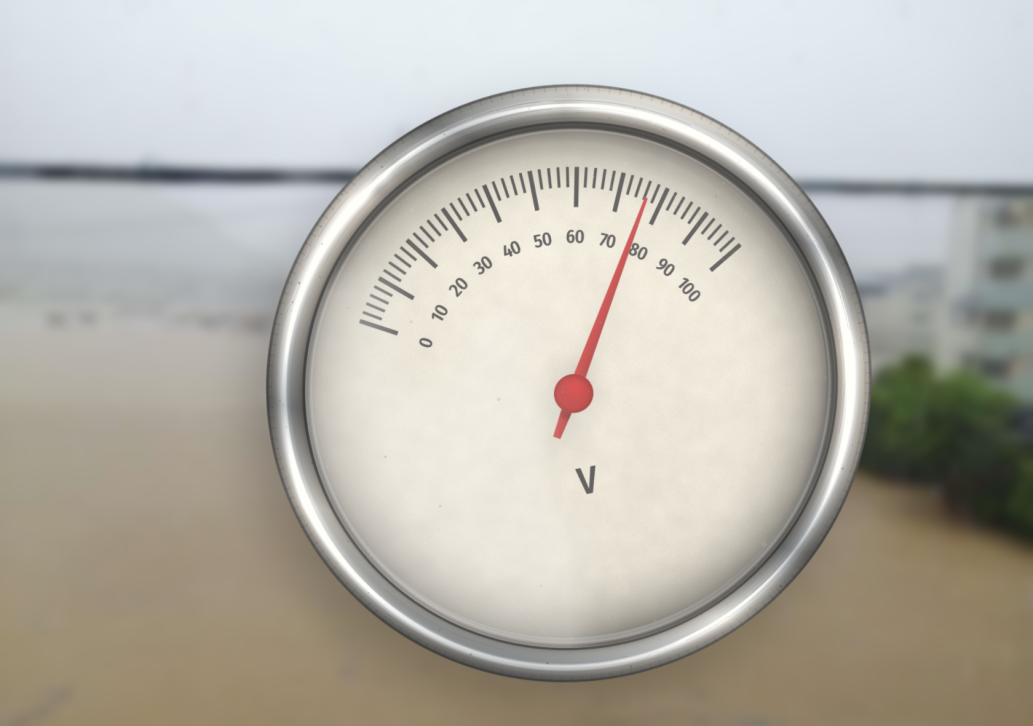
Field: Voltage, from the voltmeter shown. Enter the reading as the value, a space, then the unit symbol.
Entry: 76 V
